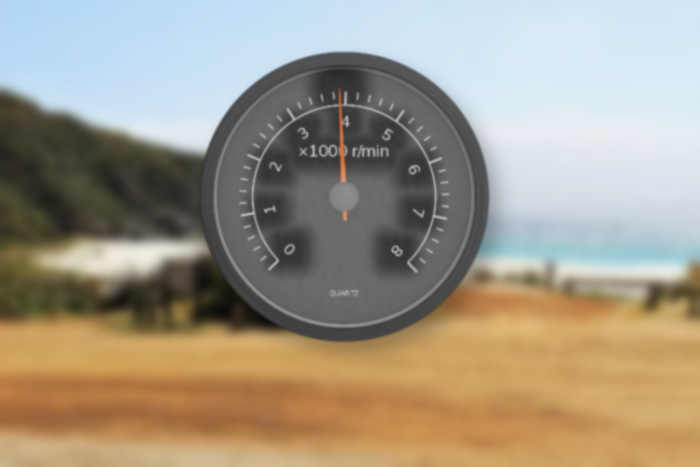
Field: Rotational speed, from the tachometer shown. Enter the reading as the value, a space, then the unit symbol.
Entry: 3900 rpm
